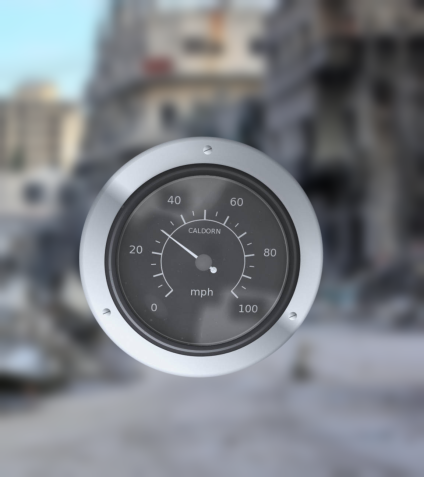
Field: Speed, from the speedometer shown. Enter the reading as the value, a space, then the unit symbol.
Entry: 30 mph
